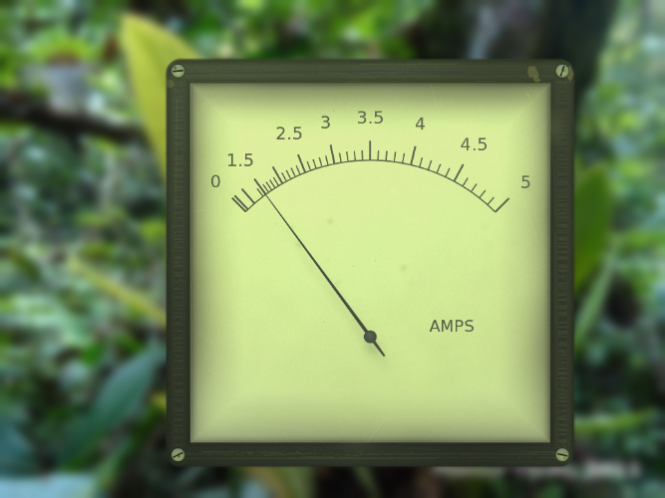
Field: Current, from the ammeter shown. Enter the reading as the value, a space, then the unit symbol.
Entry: 1.5 A
